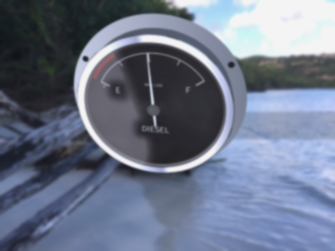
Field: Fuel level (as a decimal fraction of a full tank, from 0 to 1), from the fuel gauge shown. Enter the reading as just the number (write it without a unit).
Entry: 0.5
